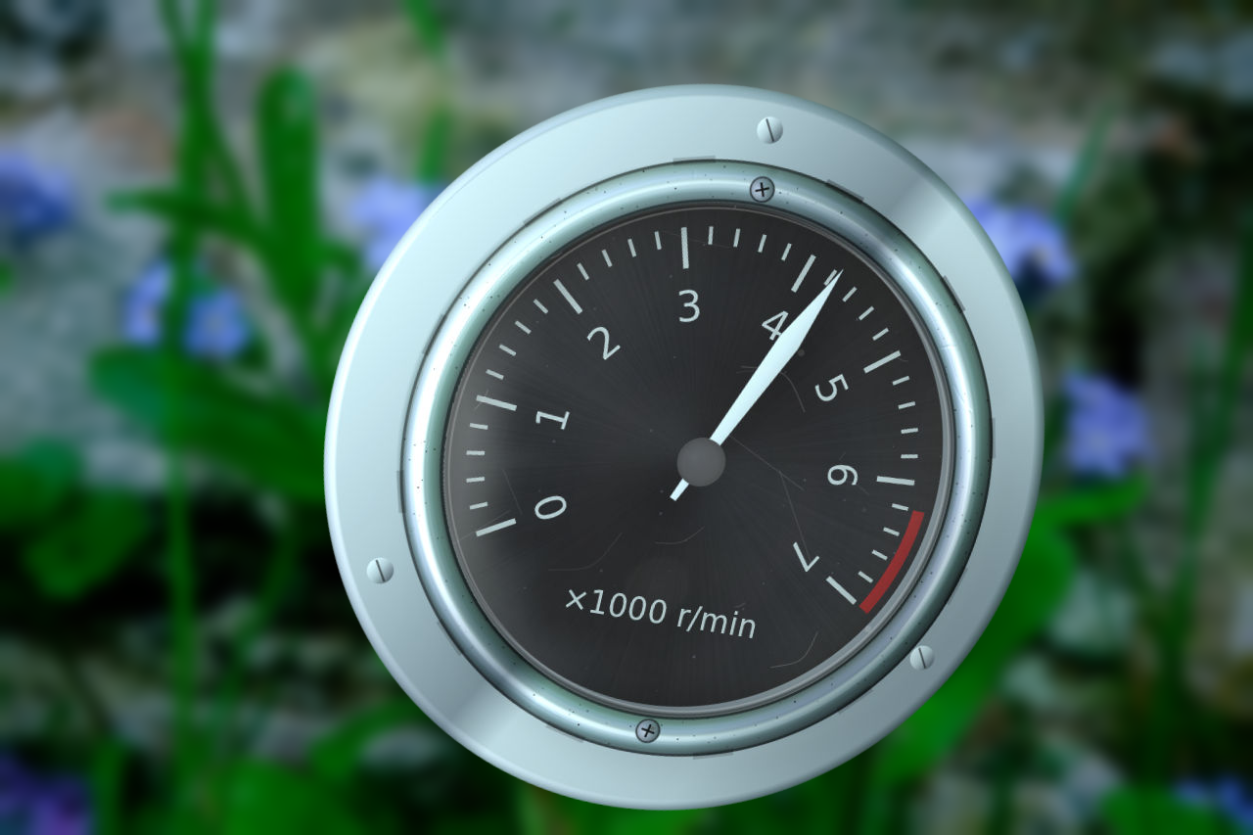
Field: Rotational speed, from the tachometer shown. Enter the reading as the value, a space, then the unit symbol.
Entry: 4200 rpm
